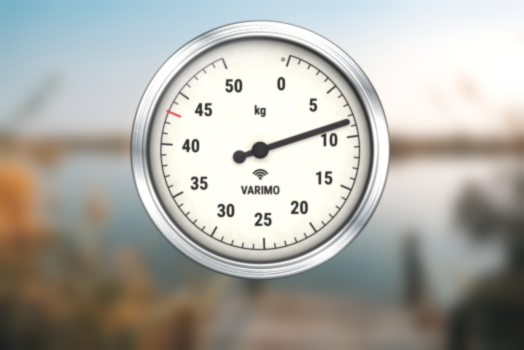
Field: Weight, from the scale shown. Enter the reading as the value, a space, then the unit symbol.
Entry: 8.5 kg
